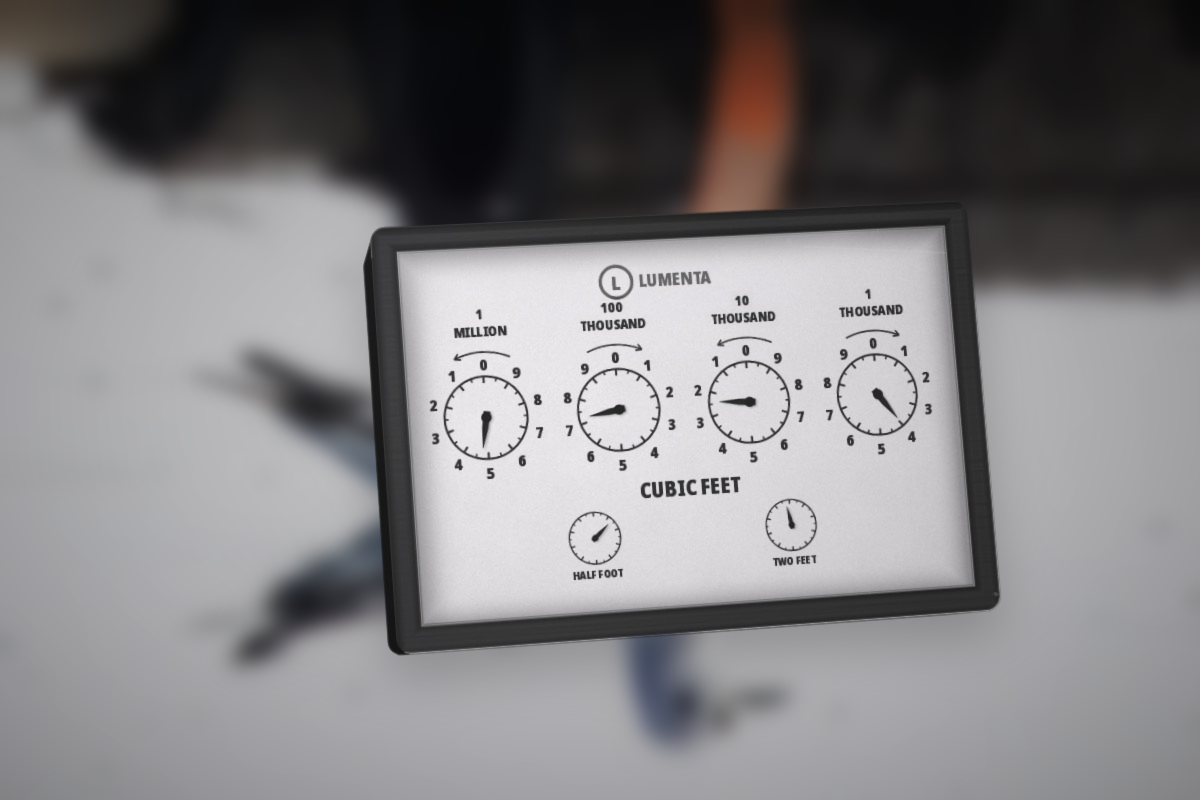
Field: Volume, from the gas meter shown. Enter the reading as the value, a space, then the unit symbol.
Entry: 472400 ft³
